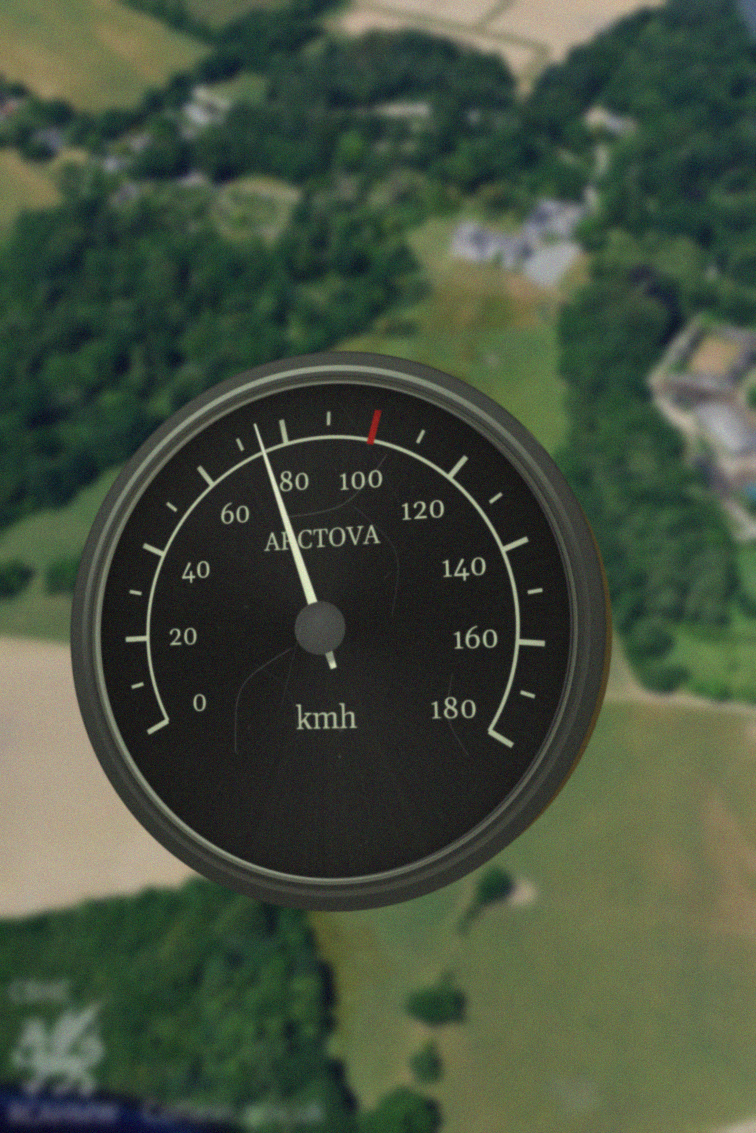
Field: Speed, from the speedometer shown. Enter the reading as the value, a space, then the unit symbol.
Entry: 75 km/h
